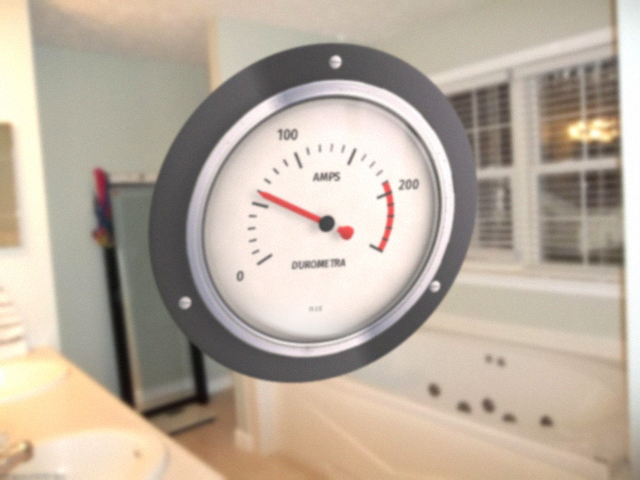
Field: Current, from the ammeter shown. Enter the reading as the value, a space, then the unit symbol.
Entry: 60 A
